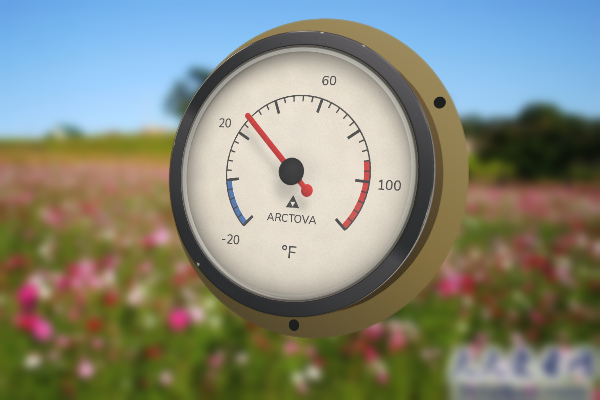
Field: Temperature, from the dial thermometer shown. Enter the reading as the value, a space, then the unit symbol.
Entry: 28 °F
